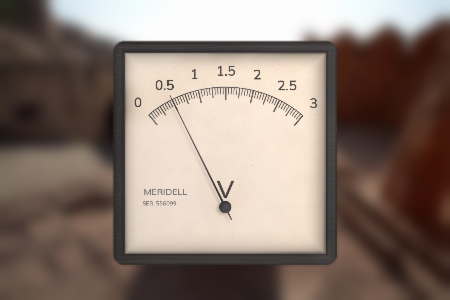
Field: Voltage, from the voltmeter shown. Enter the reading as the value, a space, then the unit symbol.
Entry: 0.5 V
